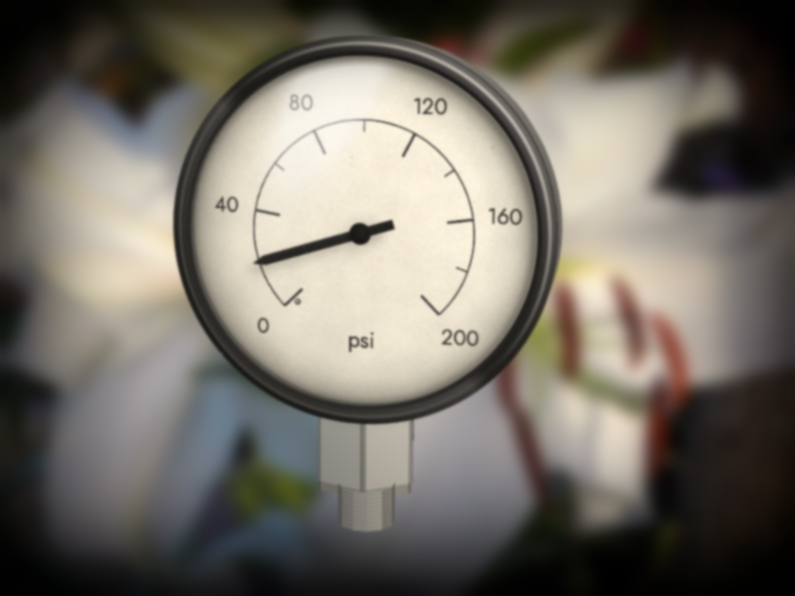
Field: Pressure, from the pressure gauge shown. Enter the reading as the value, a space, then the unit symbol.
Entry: 20 psi
